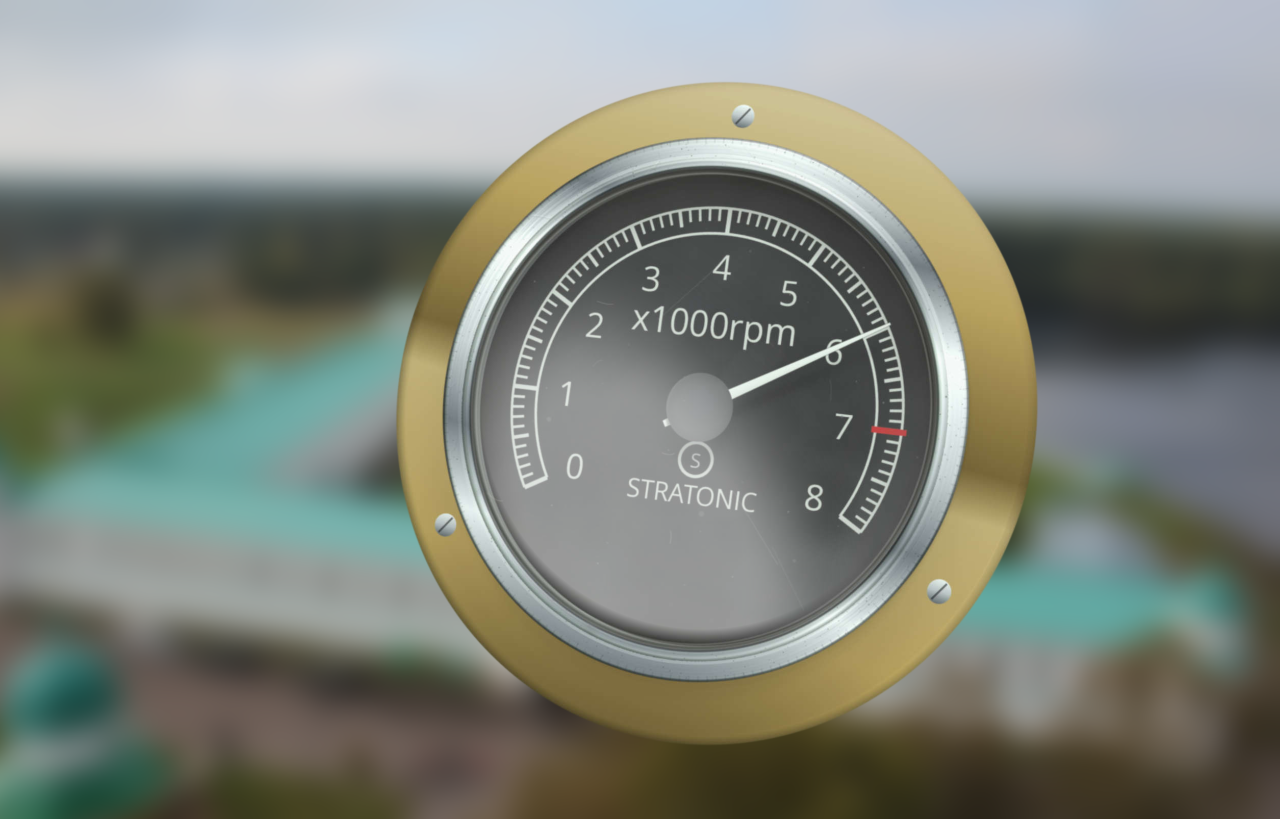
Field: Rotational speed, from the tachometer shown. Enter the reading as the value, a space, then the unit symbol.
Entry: 6000 rpm
